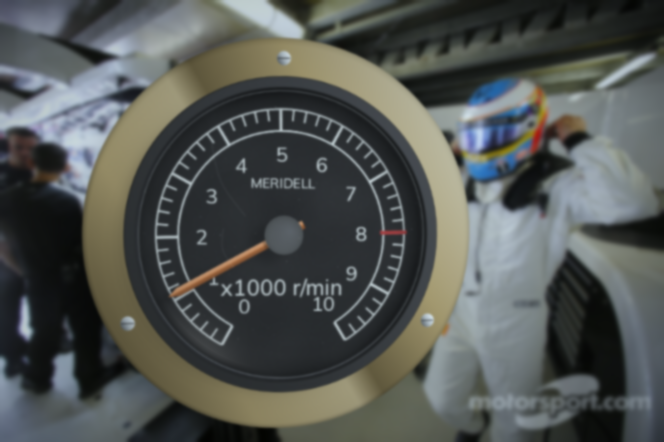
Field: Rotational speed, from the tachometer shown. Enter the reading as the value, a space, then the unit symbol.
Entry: 1100 rpm
